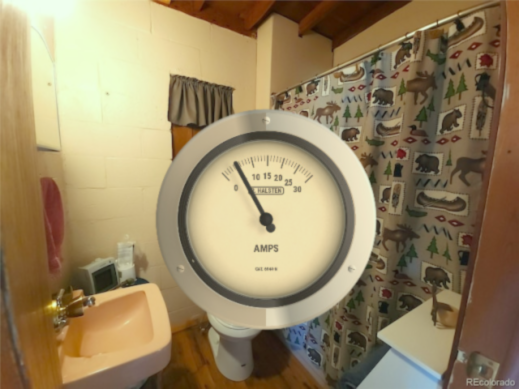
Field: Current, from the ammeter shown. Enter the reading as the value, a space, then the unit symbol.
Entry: 5 A
